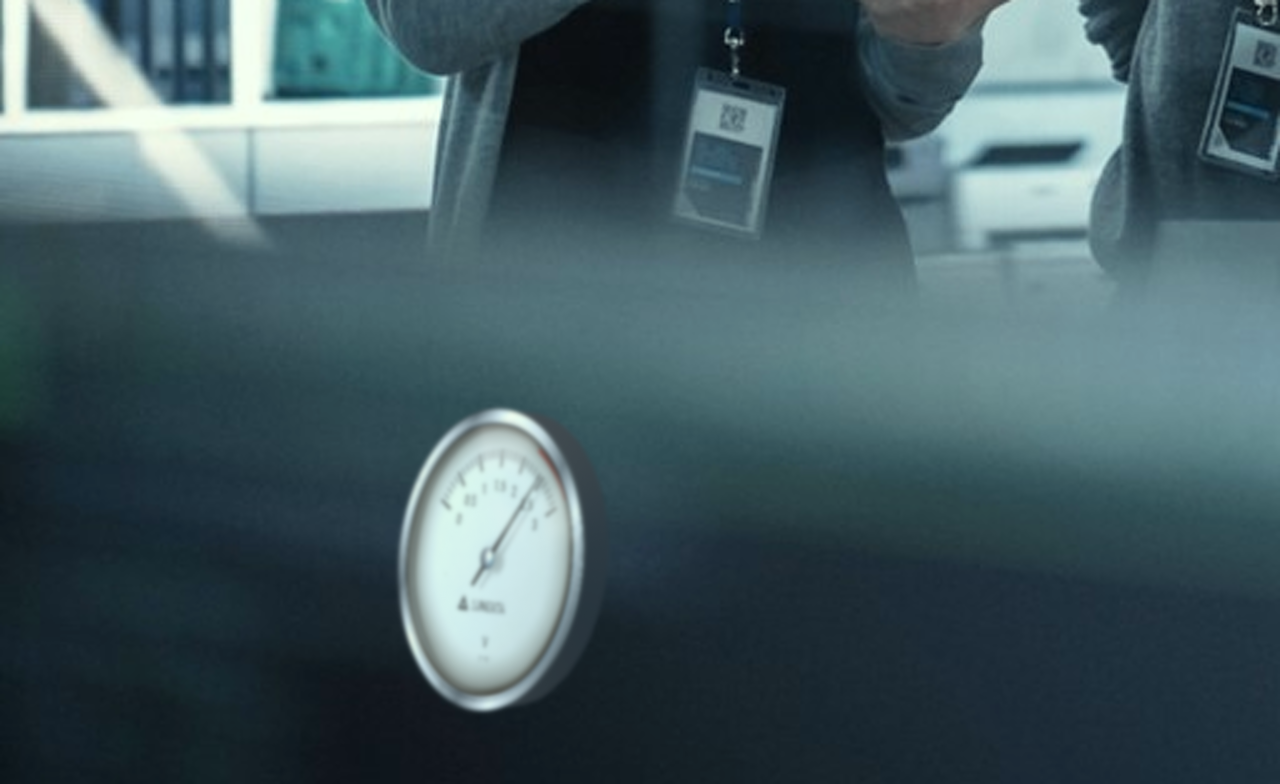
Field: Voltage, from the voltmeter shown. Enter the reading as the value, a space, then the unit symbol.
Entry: 2.5 V
